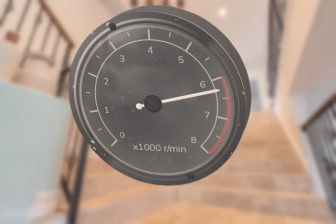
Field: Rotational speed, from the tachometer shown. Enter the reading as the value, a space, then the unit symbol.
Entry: 6250 rpm
